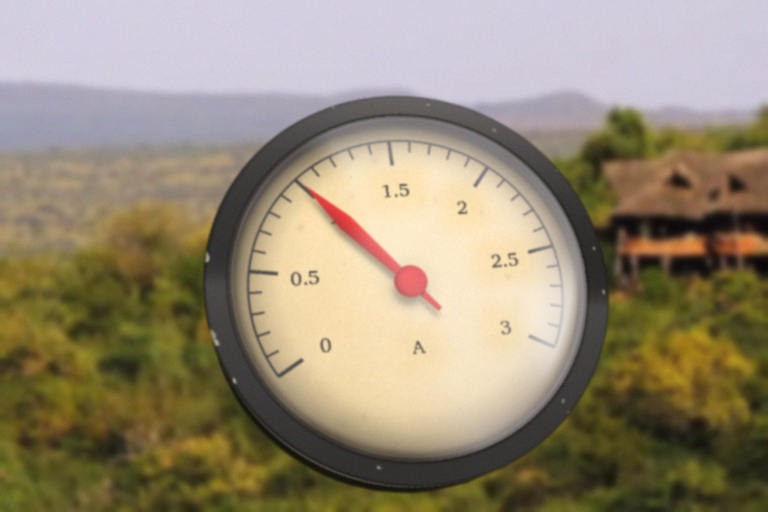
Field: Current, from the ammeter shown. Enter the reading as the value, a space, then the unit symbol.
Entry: 1 A
